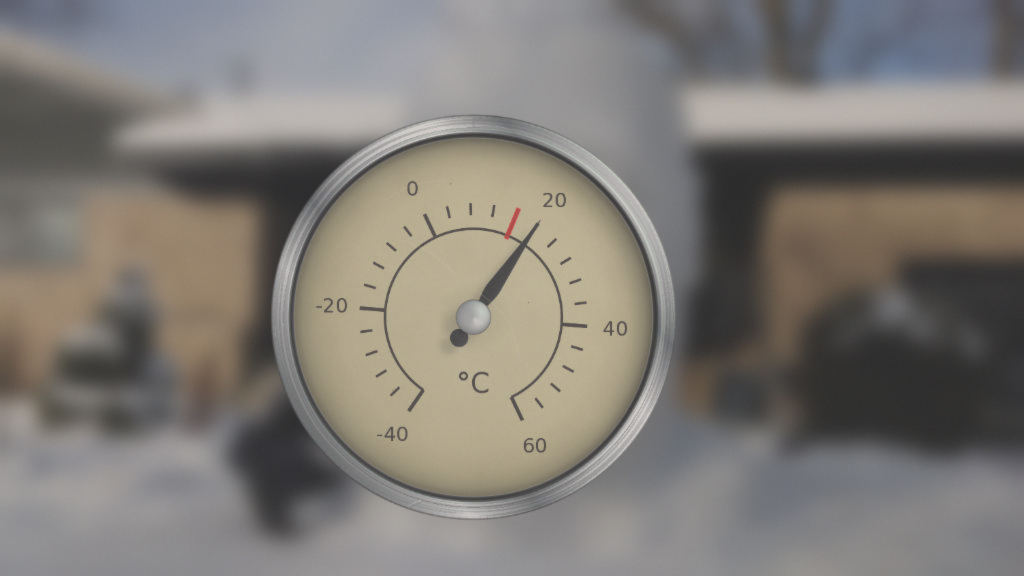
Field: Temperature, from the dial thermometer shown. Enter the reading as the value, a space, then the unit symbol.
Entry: 20 °C
